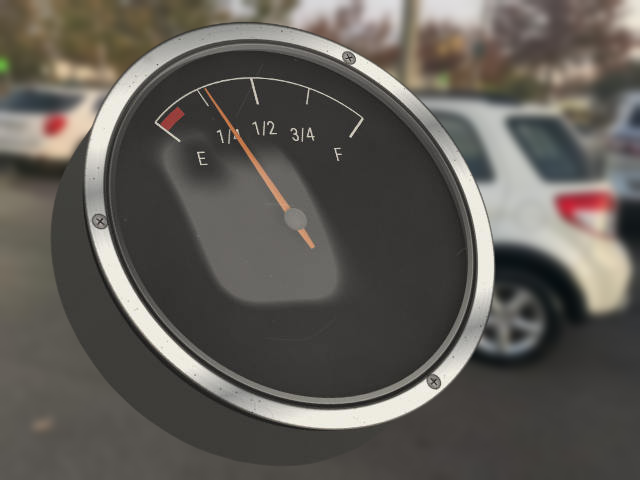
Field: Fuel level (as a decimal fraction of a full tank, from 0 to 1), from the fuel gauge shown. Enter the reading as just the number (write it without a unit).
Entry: 0.25
